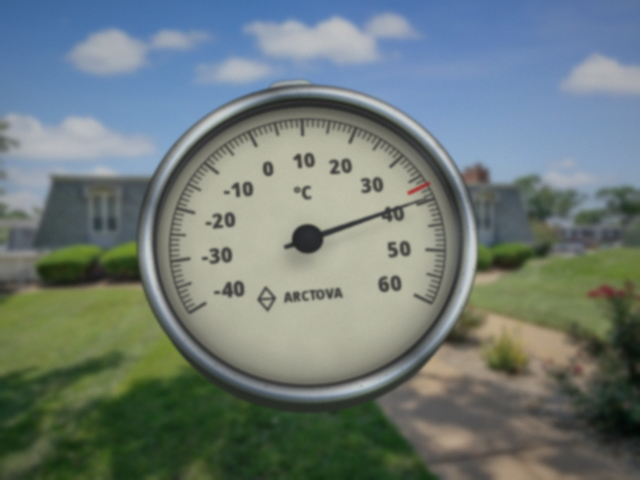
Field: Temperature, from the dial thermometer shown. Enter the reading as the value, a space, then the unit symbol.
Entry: 40 °C
